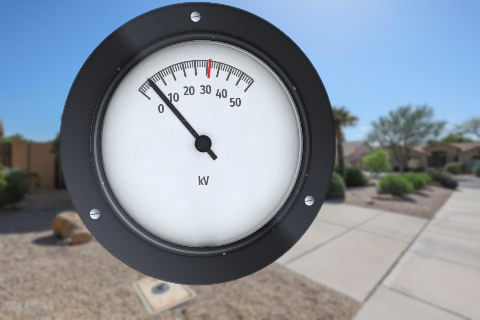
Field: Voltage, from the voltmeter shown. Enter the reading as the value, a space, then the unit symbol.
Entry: 5 kV
